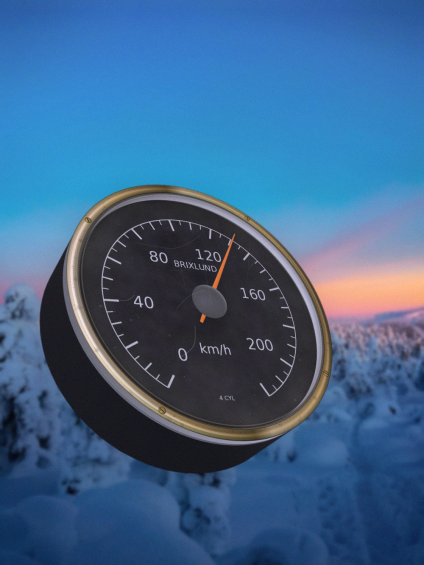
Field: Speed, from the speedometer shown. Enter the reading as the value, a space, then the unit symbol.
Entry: 130 km/h
